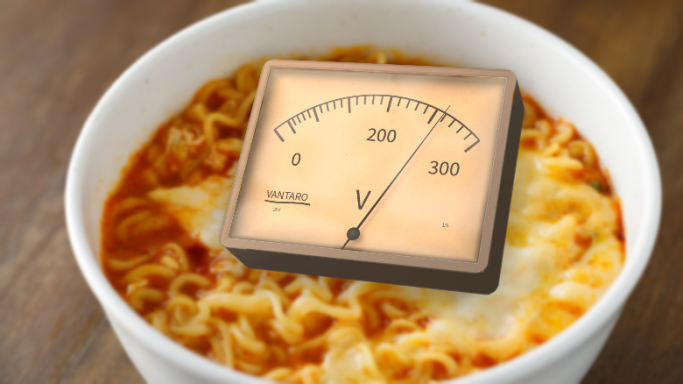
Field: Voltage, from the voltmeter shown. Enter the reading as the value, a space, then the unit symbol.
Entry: 260 V
